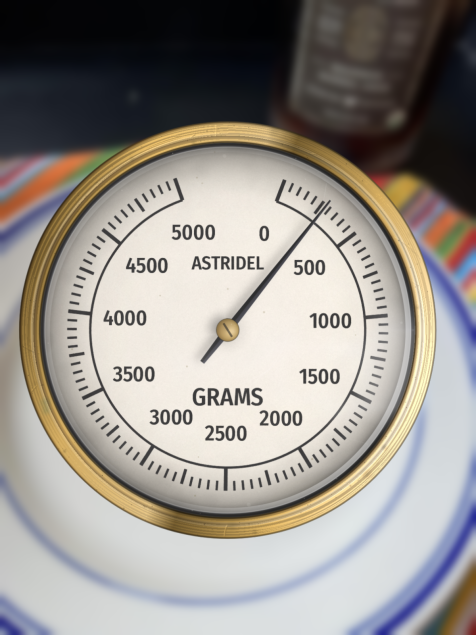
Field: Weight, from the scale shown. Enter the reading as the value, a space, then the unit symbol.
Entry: 275 g
